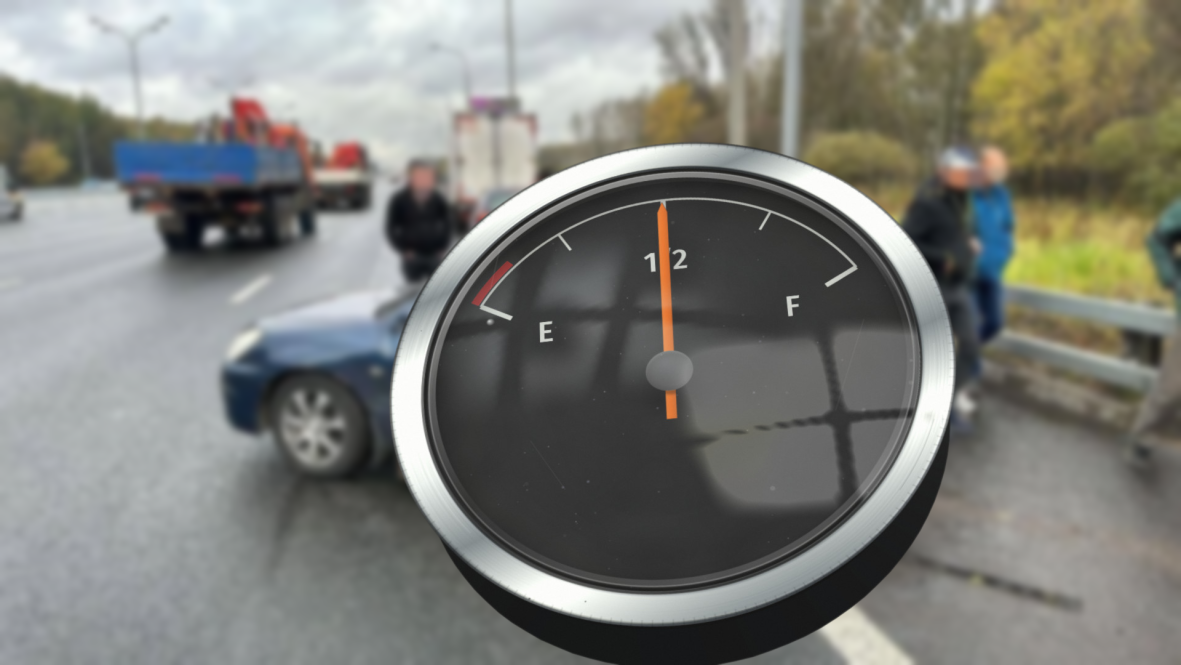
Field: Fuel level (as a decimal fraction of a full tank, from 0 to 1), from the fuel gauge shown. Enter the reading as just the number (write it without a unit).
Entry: 0.5
